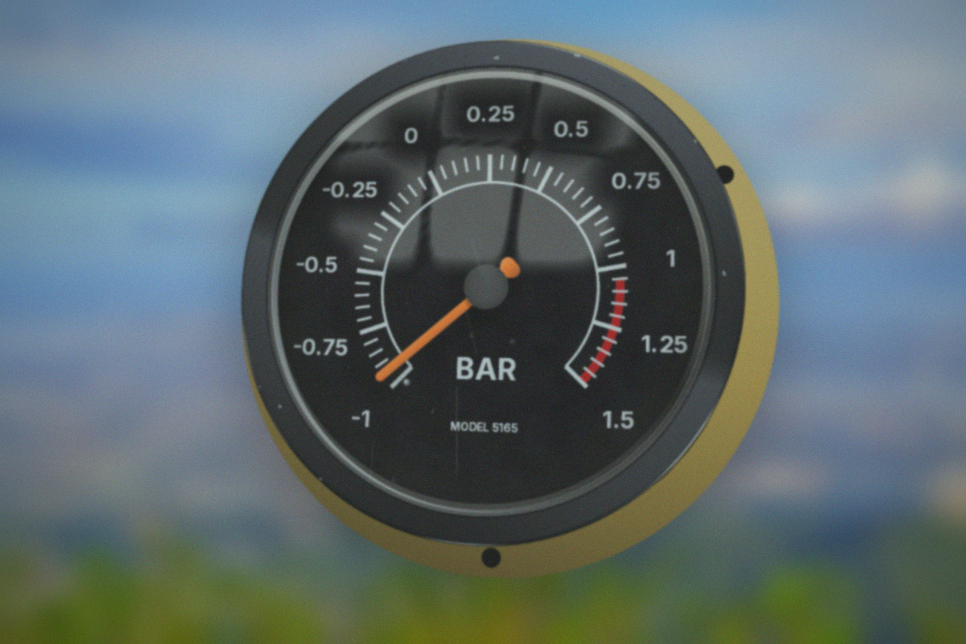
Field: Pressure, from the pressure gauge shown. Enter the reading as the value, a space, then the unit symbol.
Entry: -0.95 bar
